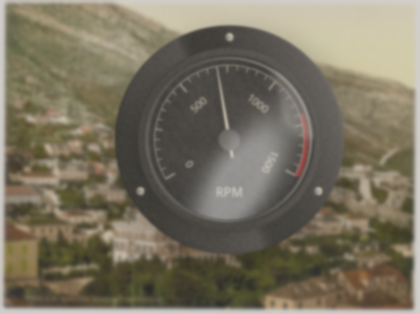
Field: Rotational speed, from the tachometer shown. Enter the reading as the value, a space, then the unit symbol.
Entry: 700 rpm
